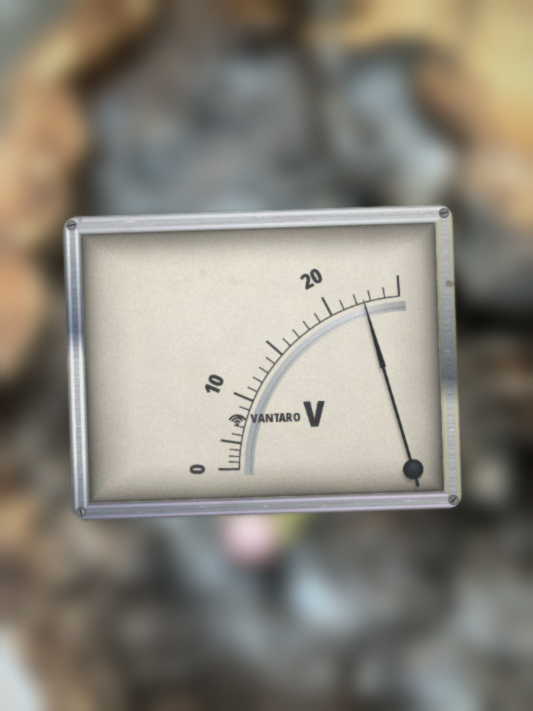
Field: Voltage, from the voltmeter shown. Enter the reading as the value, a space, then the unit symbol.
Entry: 22.5 V
